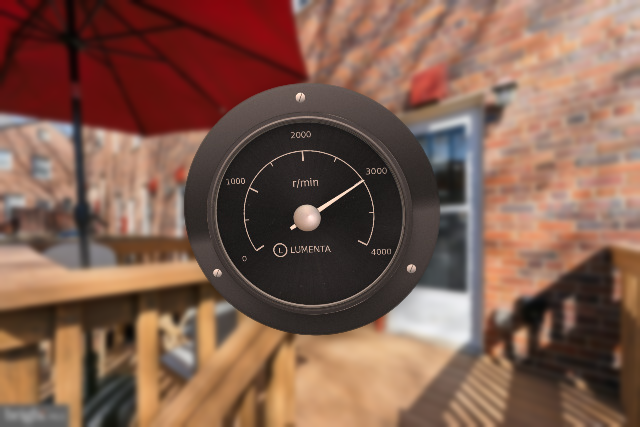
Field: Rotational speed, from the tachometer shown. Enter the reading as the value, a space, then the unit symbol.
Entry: 3000 rpm
